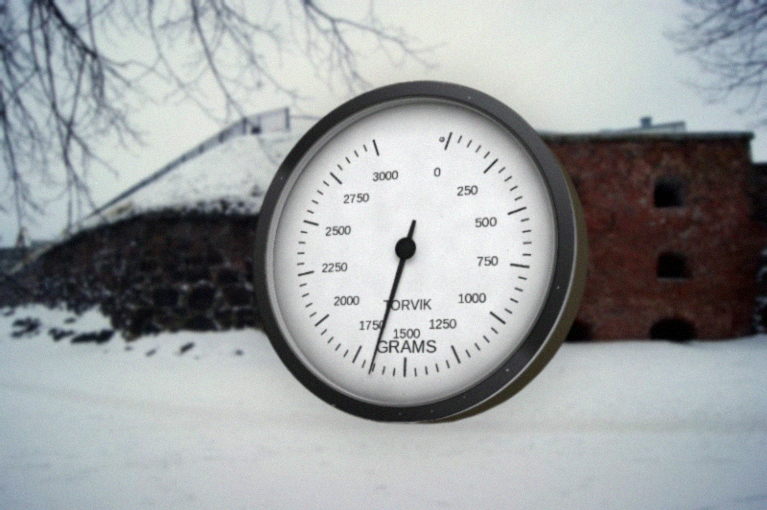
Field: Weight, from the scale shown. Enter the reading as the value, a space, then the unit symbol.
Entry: 1650 g
